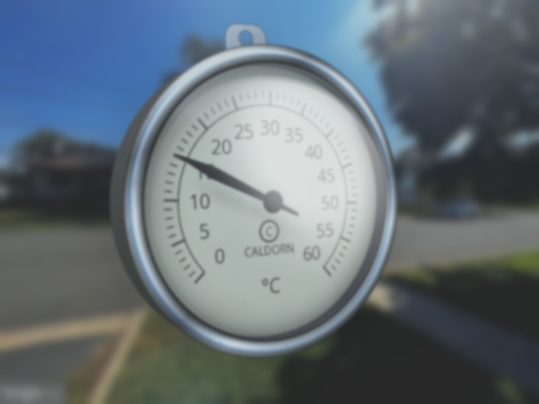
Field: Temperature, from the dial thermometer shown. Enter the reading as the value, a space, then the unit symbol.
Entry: 15 °C
